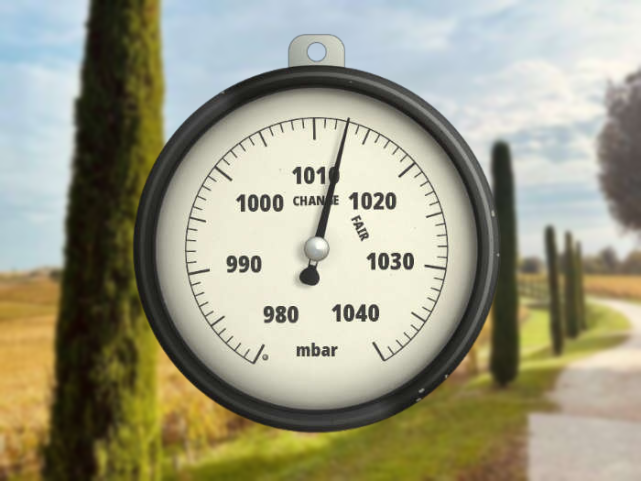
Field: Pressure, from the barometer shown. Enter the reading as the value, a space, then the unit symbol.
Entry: 1013 mbar
